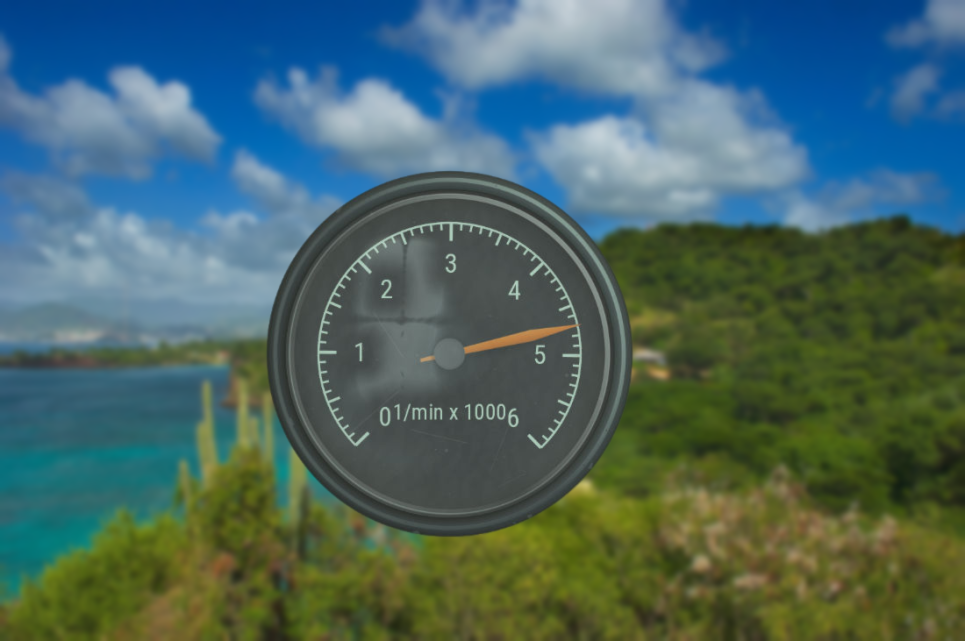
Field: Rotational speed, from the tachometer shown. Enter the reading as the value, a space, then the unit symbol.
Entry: 4700 rpm
